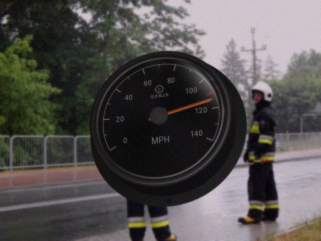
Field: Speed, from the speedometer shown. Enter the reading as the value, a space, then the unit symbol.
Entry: 115 mph
